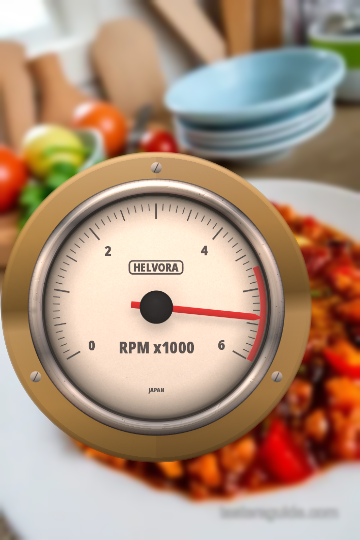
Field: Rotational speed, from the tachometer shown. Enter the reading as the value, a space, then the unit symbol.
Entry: 5400 rpm
